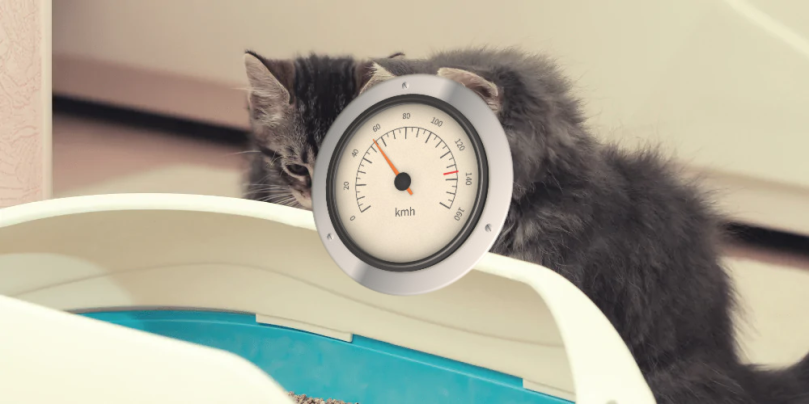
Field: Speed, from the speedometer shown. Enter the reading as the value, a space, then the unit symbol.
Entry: 55 km/h
